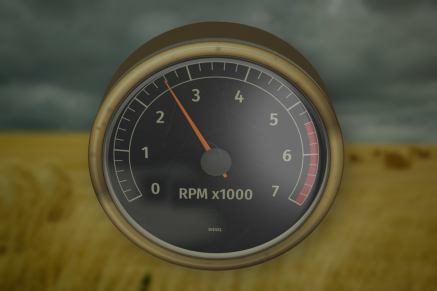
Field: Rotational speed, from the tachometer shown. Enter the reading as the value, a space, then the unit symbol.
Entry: 2600 rpm
